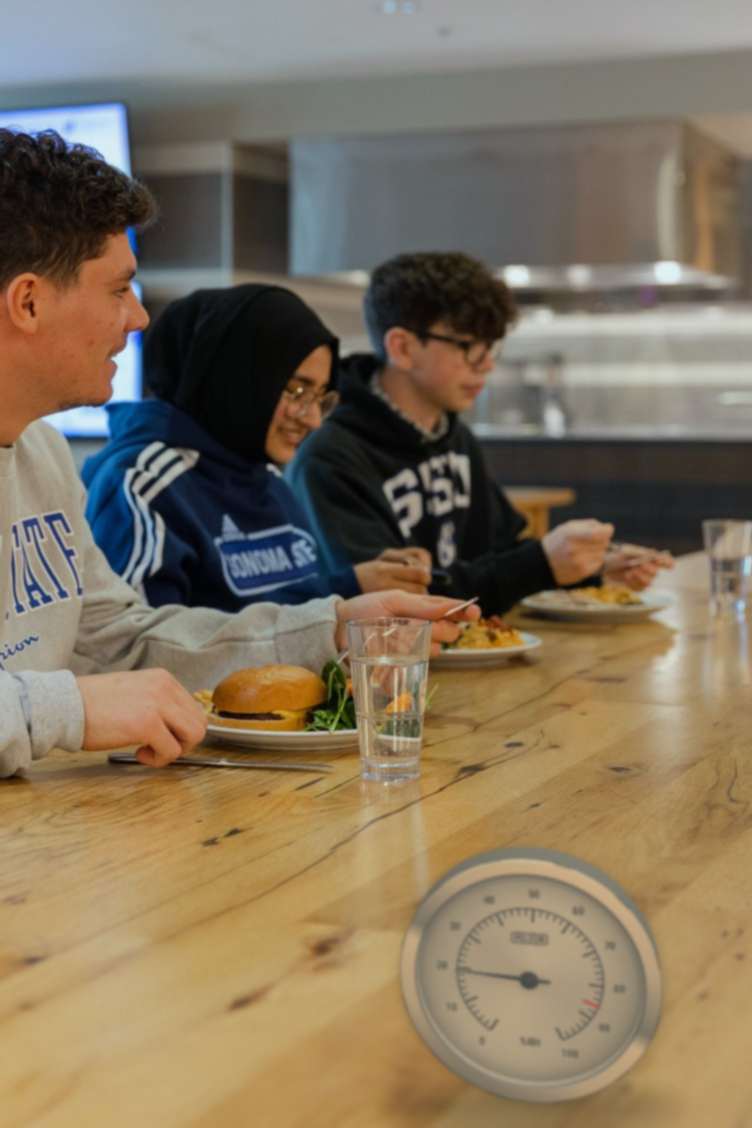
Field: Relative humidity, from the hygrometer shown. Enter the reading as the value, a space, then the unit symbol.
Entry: 20 %
